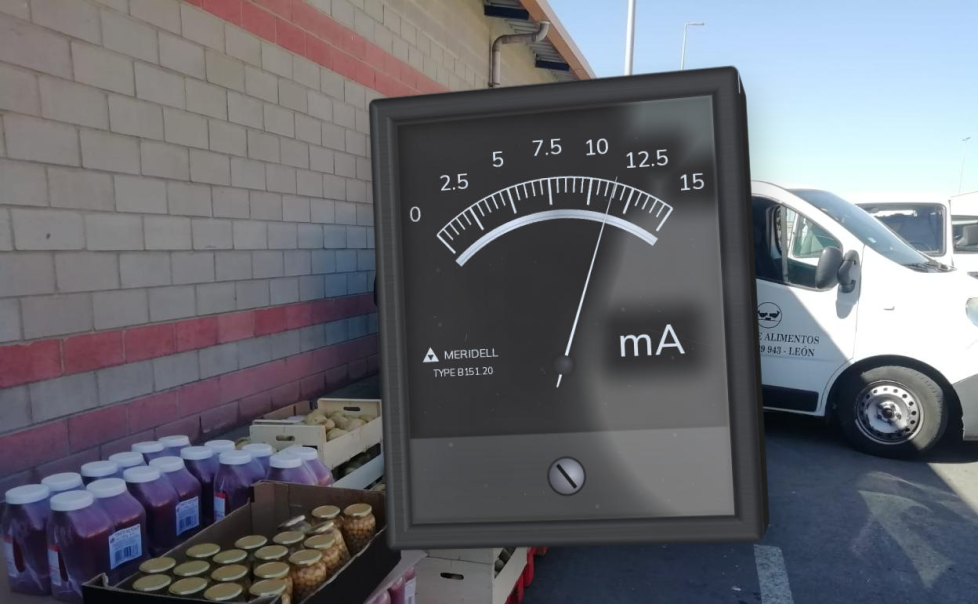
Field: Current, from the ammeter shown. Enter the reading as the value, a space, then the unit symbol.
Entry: 11.5 mA
